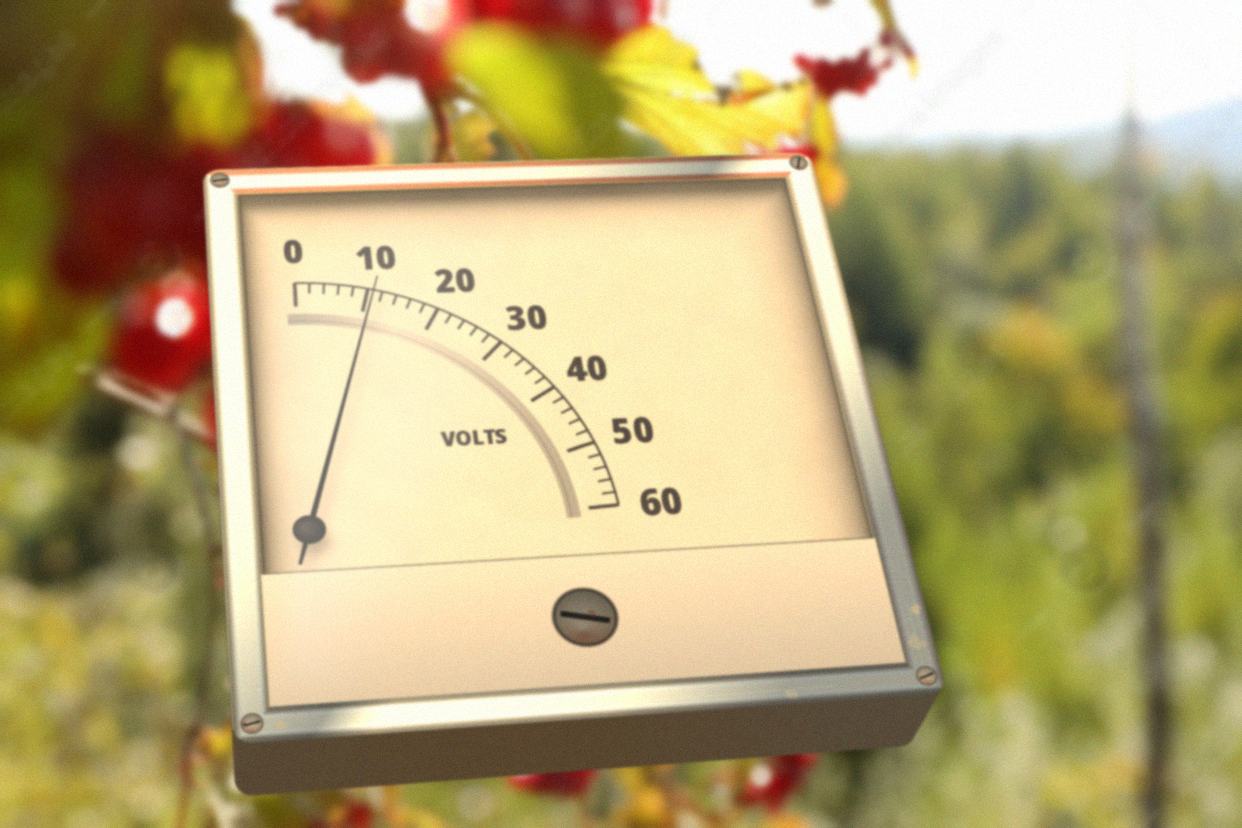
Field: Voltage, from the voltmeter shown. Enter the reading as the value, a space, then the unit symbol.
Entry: 11 V
